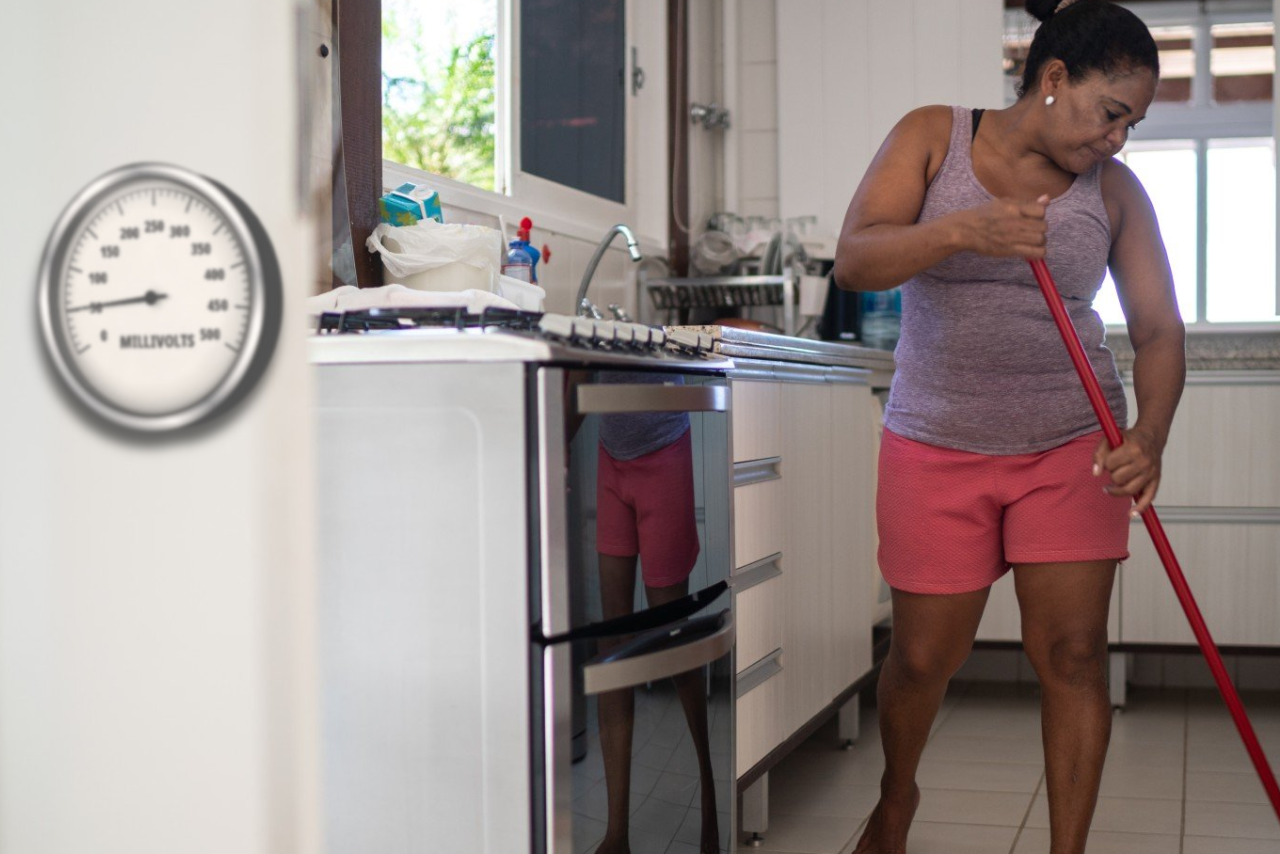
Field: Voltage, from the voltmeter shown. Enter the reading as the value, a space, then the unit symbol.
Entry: 50 mV
